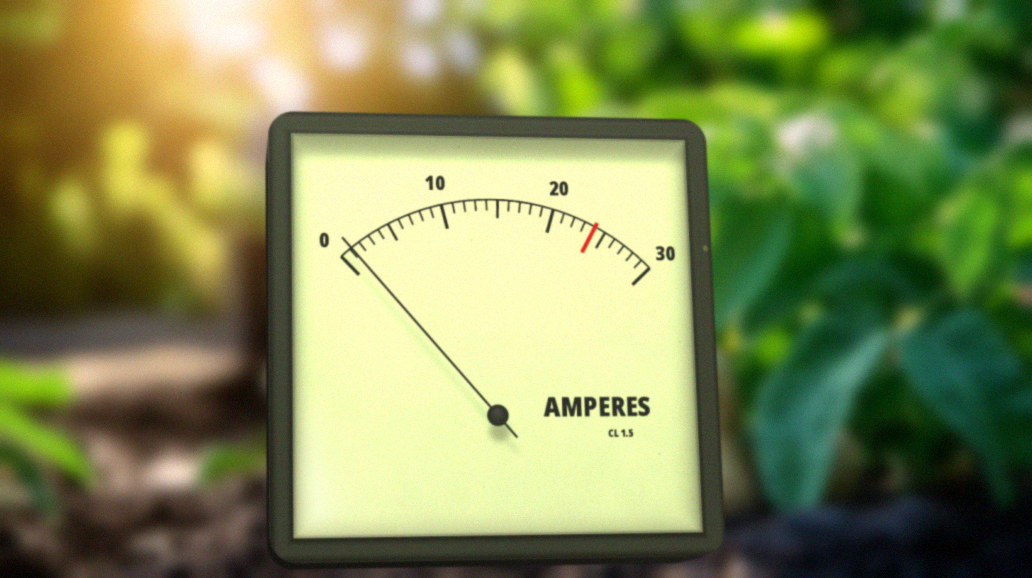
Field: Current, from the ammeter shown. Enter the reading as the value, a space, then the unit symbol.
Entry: 1 A
